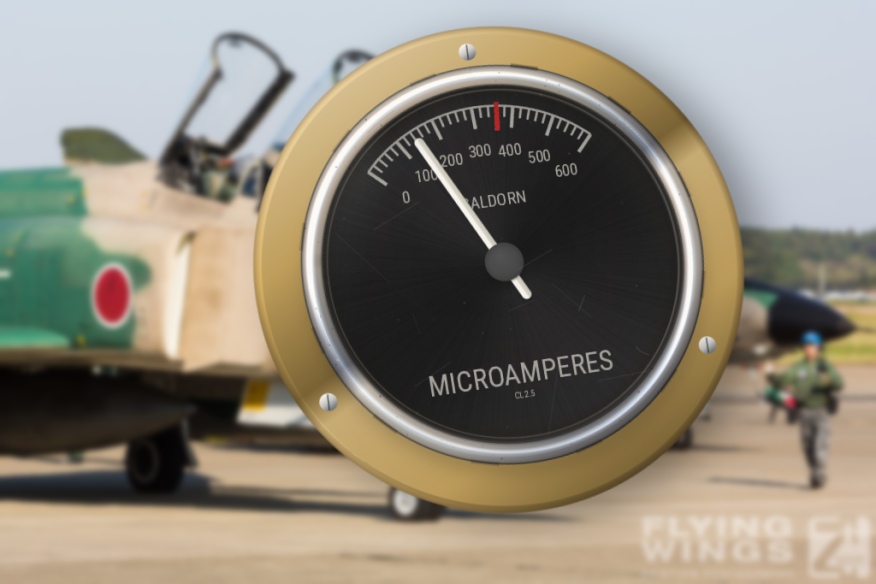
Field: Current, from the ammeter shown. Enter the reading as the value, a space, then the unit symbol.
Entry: 140 µA
